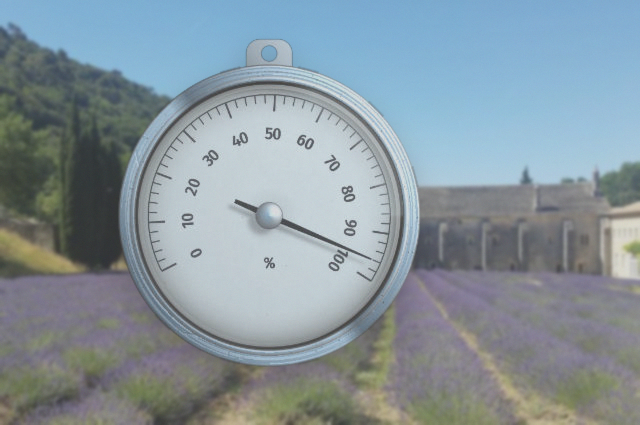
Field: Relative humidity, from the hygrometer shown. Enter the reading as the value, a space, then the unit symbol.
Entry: 96 %
